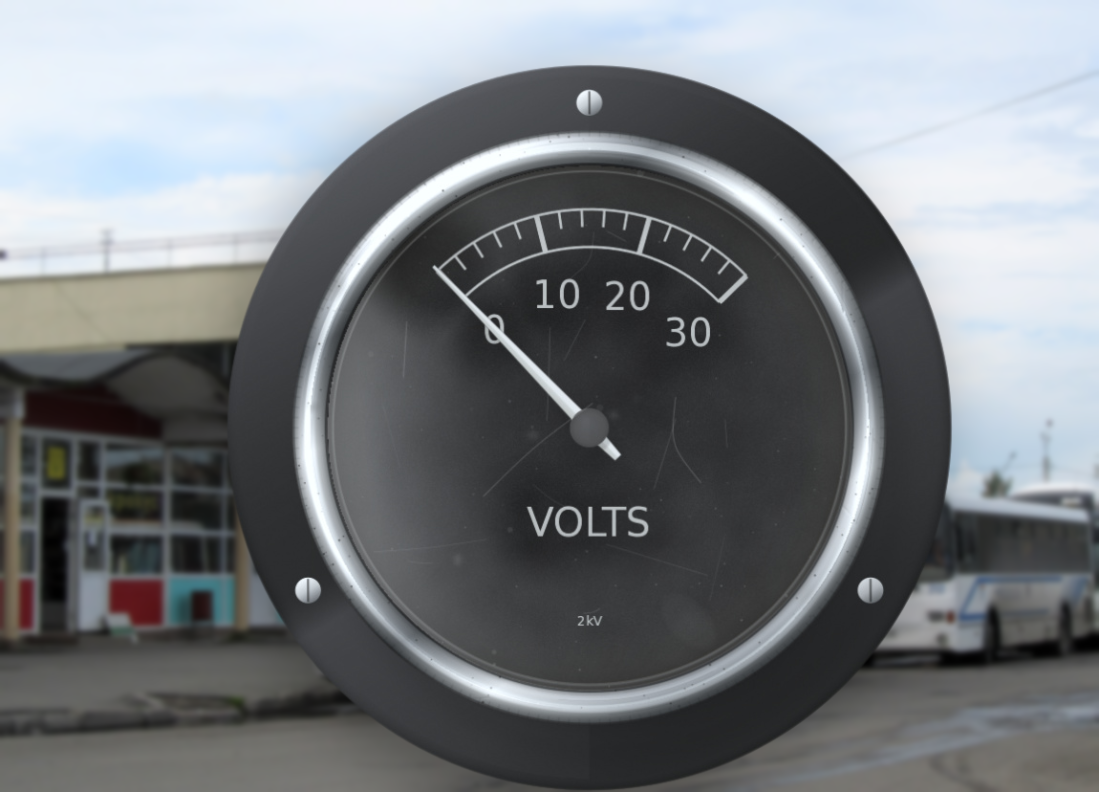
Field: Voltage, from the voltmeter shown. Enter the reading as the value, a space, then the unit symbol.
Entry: 0 V
